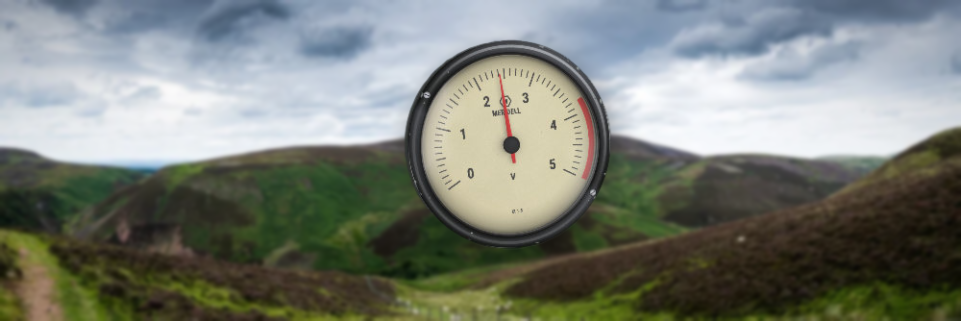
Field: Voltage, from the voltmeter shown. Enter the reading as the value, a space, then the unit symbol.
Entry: 2.4 V
